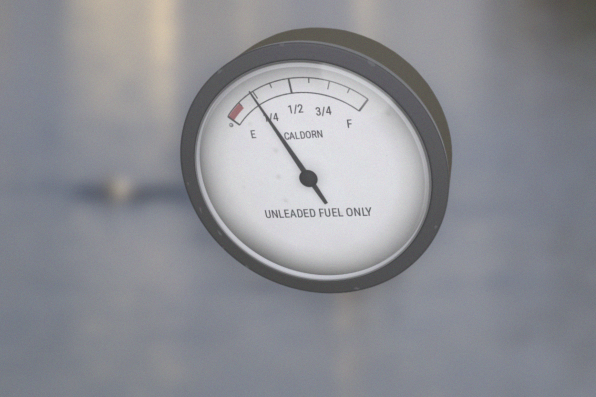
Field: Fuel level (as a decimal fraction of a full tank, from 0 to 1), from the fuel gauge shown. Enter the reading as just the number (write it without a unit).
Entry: 0.25
